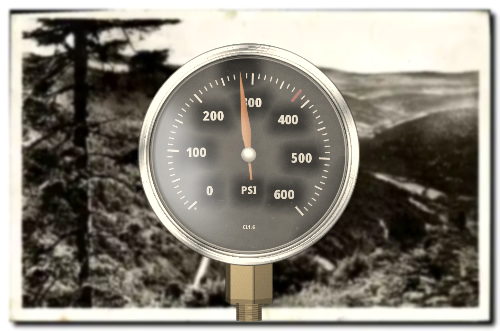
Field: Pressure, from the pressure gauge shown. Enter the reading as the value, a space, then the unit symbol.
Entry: 280 psi
